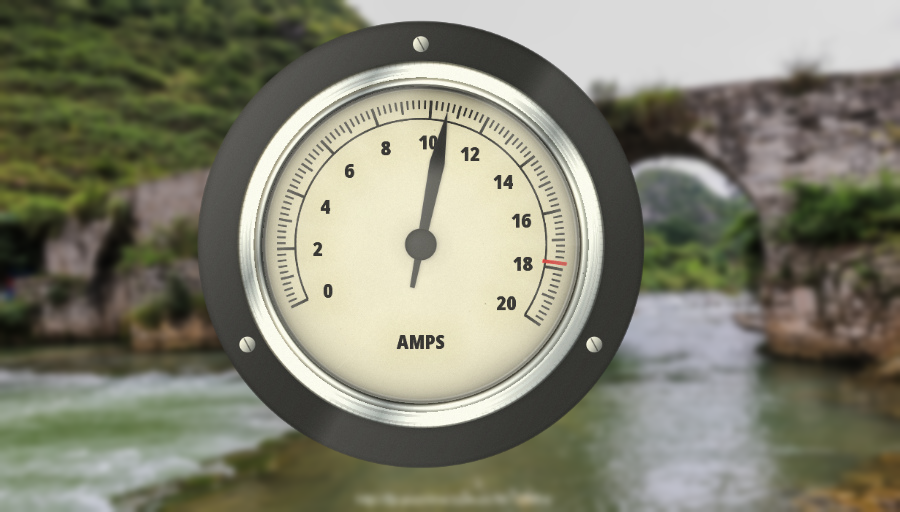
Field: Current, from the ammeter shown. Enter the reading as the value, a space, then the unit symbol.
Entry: 10.6 A
